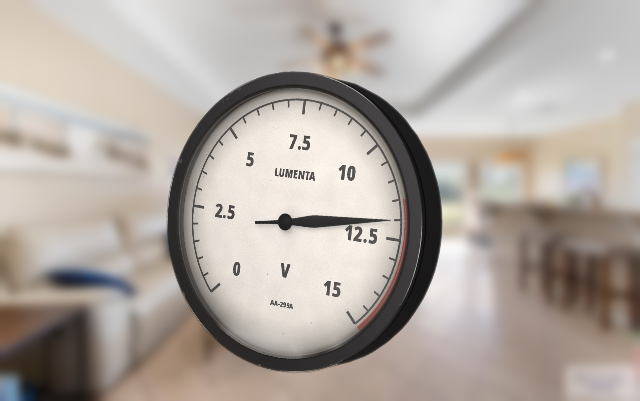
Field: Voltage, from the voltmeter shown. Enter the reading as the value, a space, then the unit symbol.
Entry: 12 V
